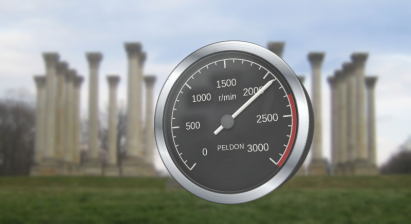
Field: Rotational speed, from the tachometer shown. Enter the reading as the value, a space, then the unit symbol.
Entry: 2100 rpm
